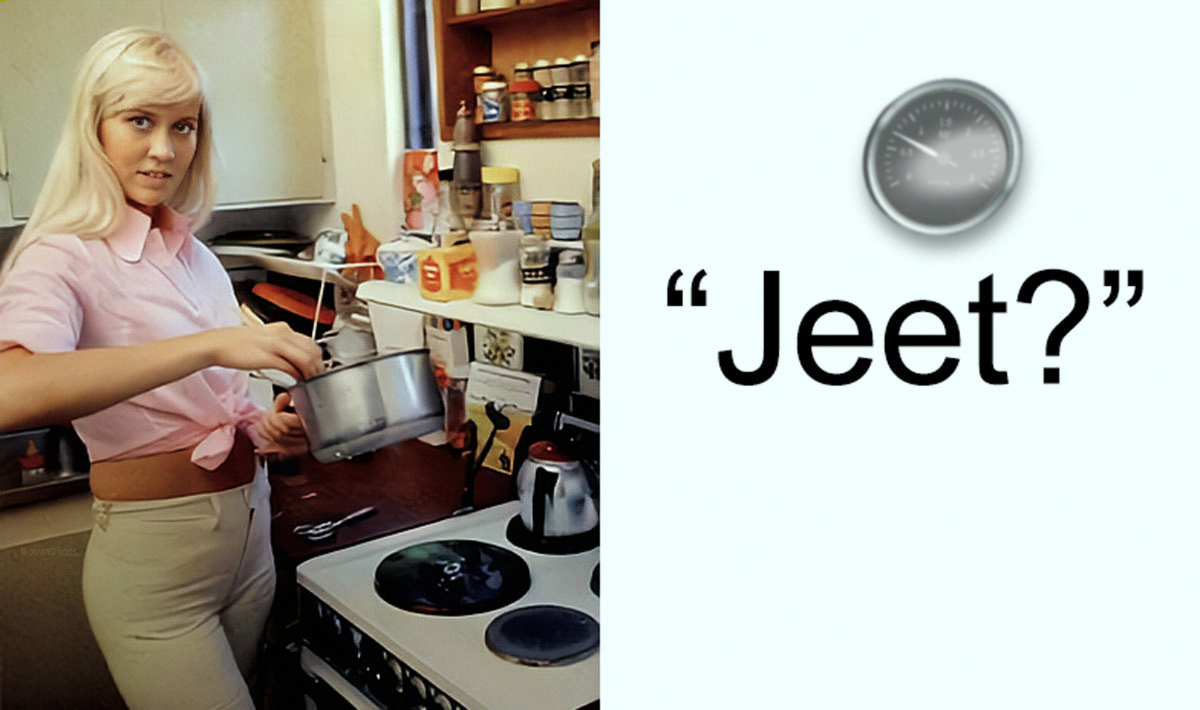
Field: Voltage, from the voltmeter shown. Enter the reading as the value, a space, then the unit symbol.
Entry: 0.7 kV
